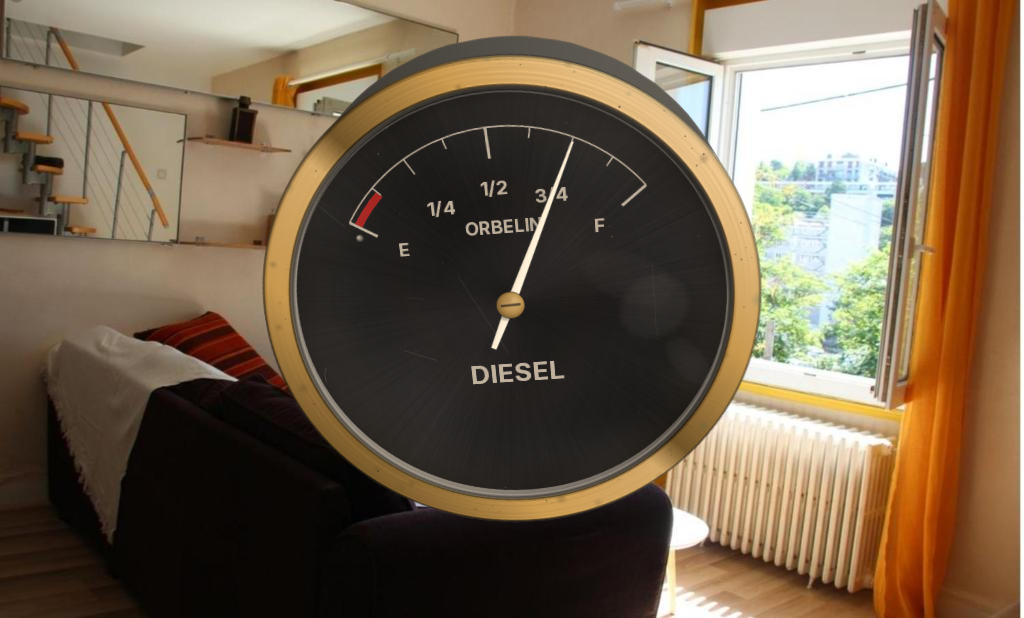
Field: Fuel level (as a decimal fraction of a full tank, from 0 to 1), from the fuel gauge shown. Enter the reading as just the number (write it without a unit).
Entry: 0.75
